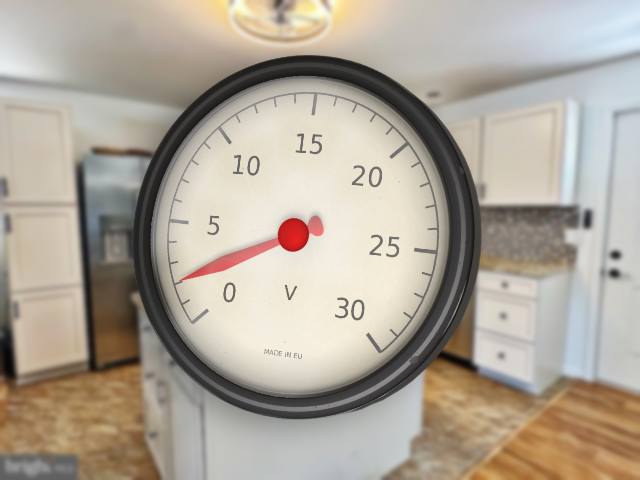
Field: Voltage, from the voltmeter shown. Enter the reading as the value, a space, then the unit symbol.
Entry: 2 V
